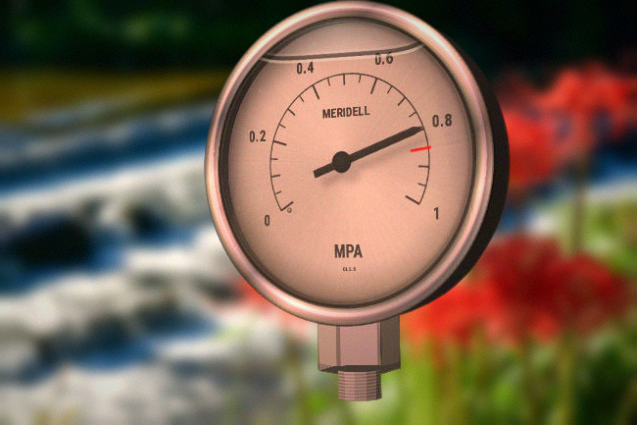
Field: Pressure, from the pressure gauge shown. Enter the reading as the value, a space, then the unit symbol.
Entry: 0.8 MPa
